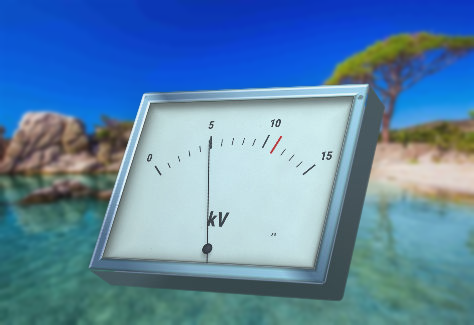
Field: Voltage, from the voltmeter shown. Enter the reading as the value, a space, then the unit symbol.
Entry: 5 kV
